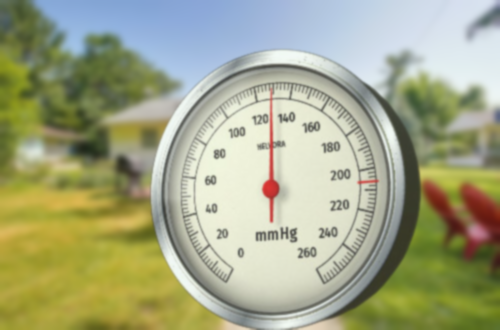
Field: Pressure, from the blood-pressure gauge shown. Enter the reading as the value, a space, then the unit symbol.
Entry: 130 mmHg
